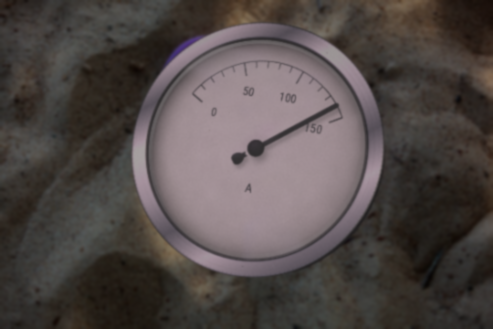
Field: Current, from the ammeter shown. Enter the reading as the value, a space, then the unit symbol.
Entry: 140 A
